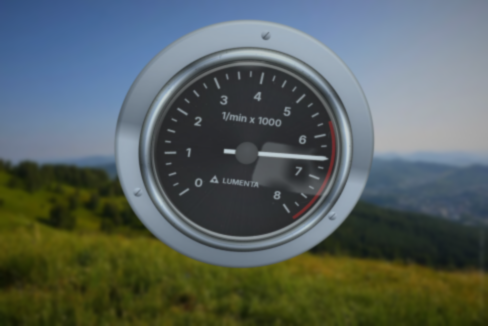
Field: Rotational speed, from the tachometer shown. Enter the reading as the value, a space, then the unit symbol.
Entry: 6500 rpm
